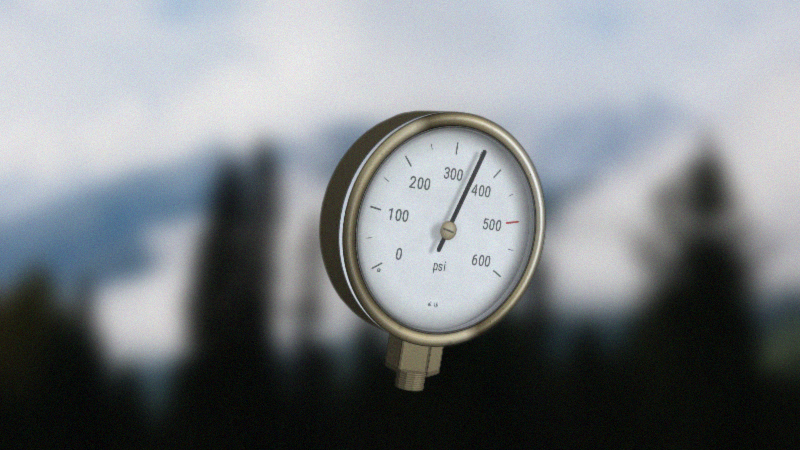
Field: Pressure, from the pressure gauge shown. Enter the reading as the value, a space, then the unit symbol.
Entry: 350 psi
